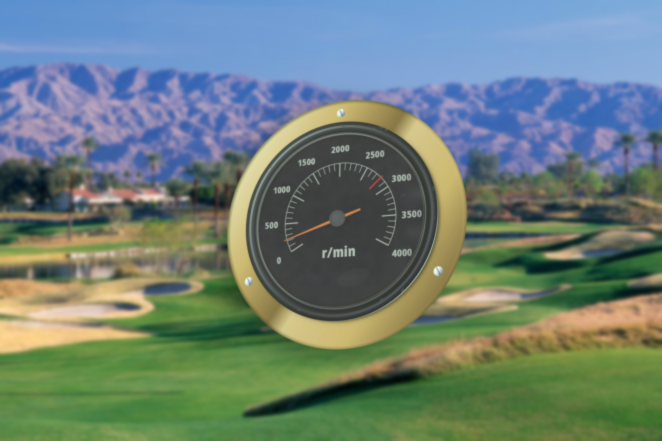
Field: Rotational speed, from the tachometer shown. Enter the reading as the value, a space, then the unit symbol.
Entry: 200 rpm
